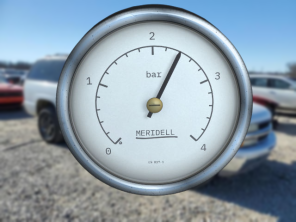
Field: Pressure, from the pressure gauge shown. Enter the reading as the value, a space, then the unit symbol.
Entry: 2.4 bar
